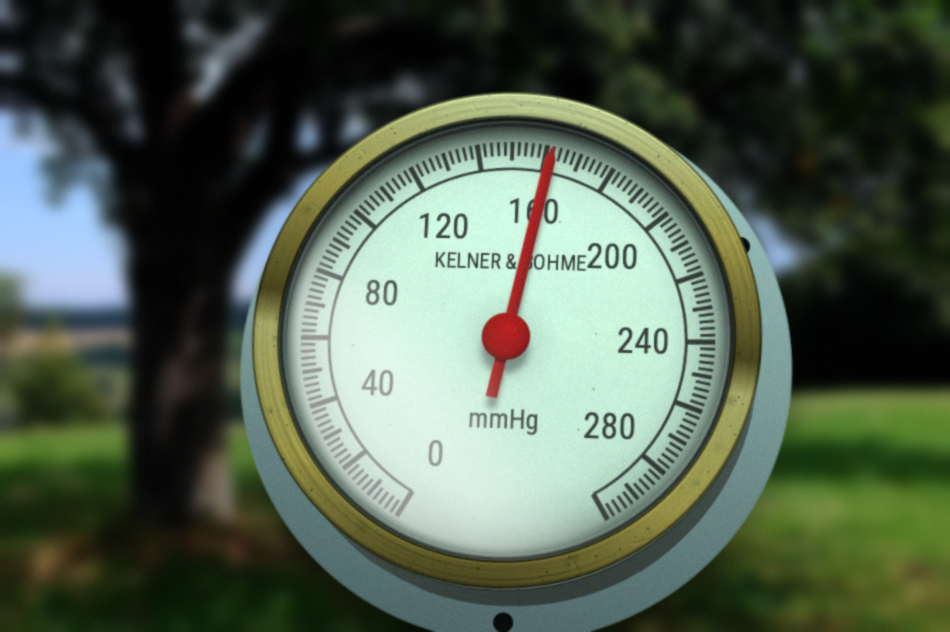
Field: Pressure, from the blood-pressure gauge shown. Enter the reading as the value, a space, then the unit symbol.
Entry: 162 mmHg
